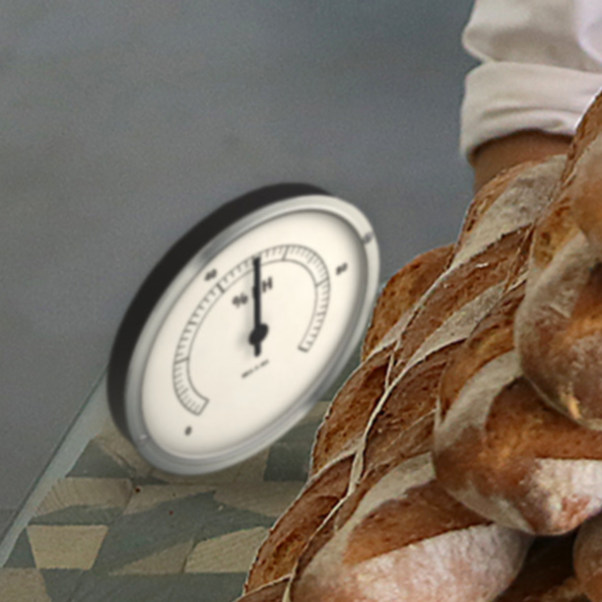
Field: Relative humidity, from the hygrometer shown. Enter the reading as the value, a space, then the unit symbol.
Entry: 50 %
